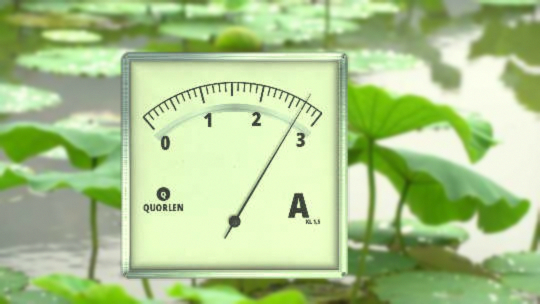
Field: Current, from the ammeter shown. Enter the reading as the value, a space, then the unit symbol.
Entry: 2.7 A
